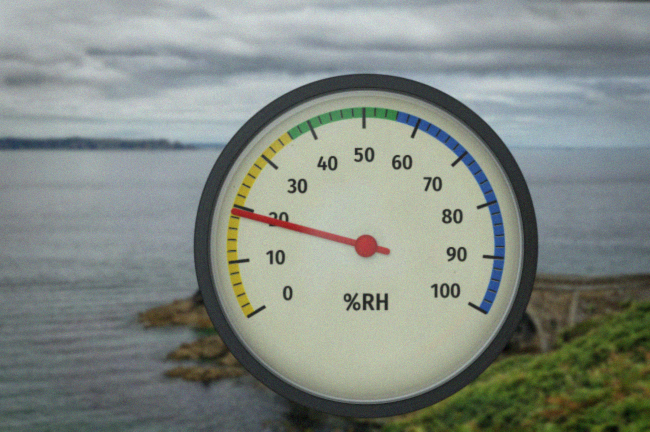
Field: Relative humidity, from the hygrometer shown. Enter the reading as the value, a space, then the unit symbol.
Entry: 19 %
